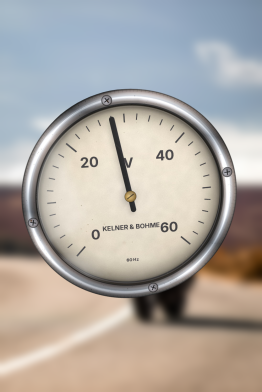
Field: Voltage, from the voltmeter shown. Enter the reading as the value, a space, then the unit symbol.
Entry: 28 V
